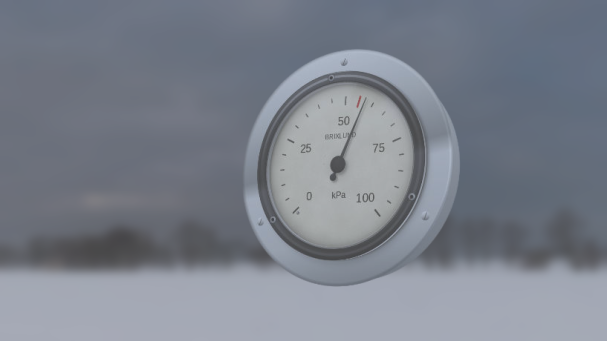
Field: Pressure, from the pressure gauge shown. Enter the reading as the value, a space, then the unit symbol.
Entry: 57.5 kPa
